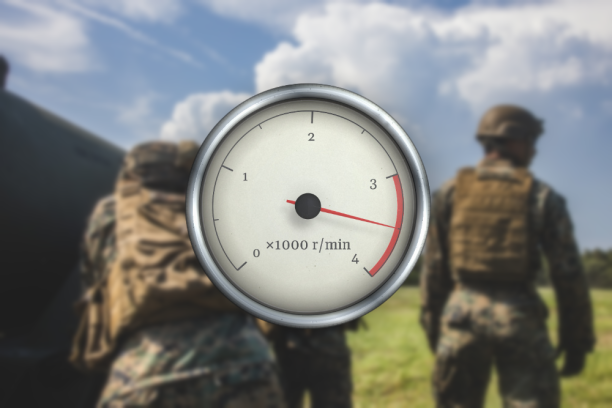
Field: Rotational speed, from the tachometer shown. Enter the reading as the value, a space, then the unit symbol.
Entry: 3500 rpm
